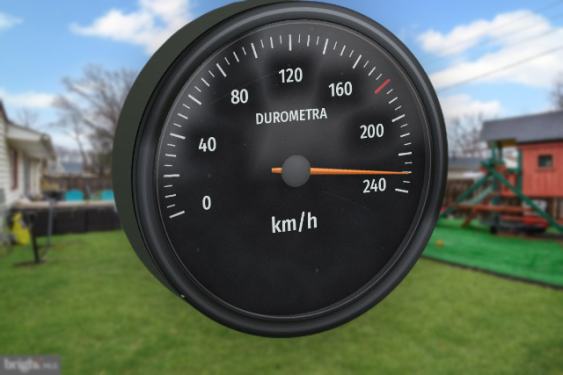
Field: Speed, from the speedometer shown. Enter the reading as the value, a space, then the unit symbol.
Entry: 230 km/h
